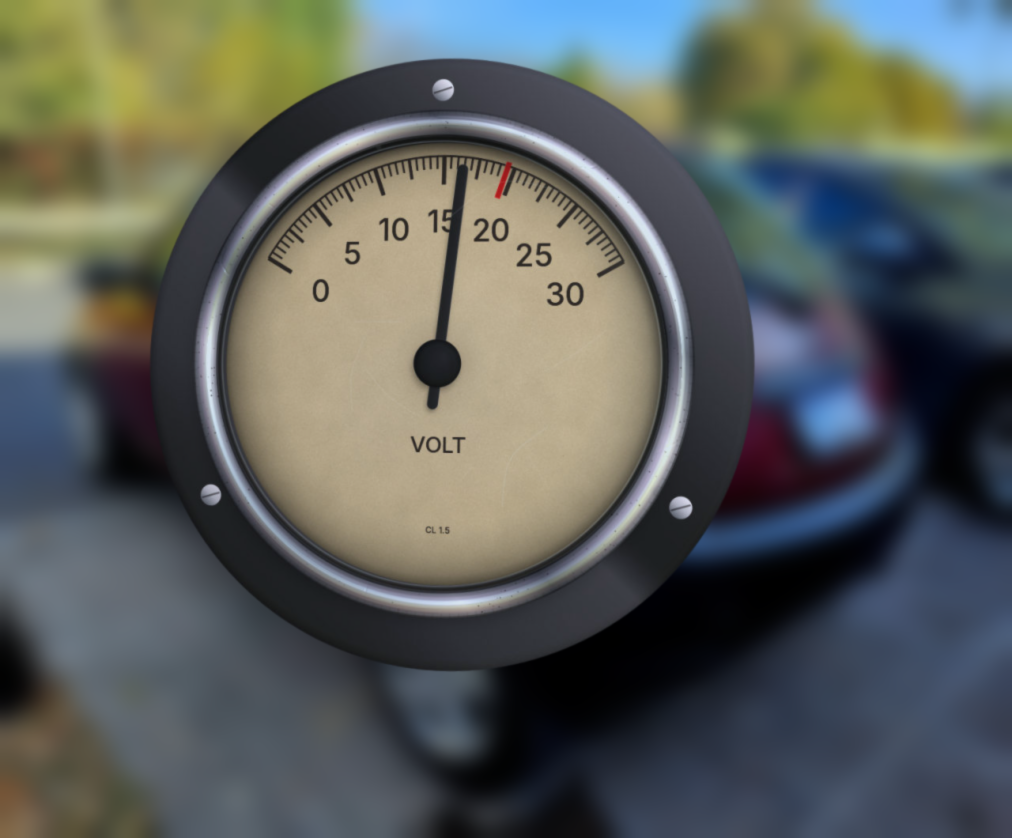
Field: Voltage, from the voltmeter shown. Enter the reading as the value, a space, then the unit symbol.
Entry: 16.5 V
